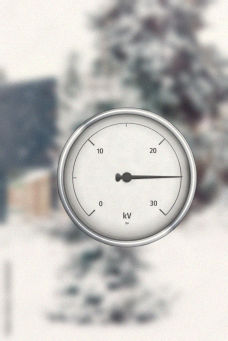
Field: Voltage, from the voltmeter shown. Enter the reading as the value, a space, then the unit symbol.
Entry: 25 kV
